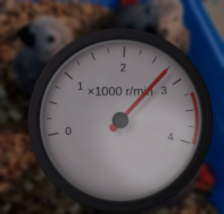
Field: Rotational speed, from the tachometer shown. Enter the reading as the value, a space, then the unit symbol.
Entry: 2750 rpm
